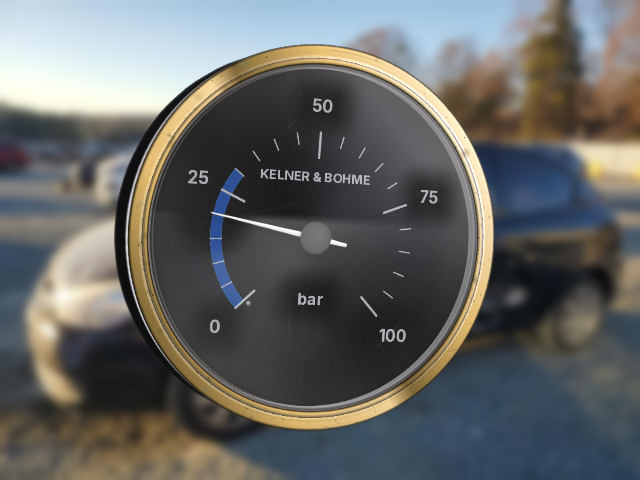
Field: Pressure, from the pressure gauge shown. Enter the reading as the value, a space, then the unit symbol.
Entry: 20 bar
